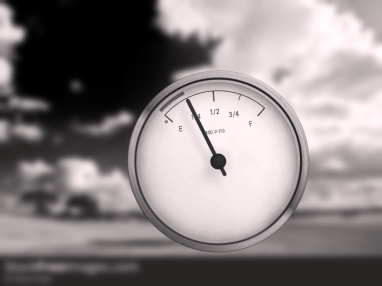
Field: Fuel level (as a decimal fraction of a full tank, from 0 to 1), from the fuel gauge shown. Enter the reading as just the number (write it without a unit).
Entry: 0.25
